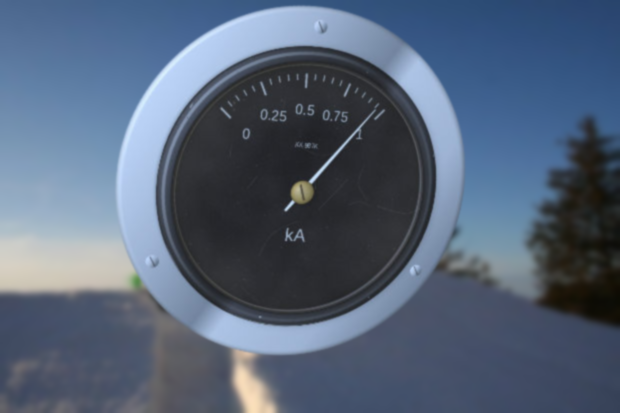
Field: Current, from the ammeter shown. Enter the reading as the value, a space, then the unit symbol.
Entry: 0.95 kA
